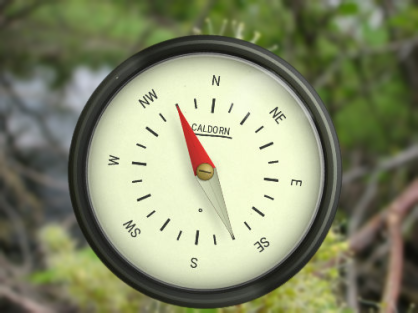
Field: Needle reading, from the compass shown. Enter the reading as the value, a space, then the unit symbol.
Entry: 330 °
